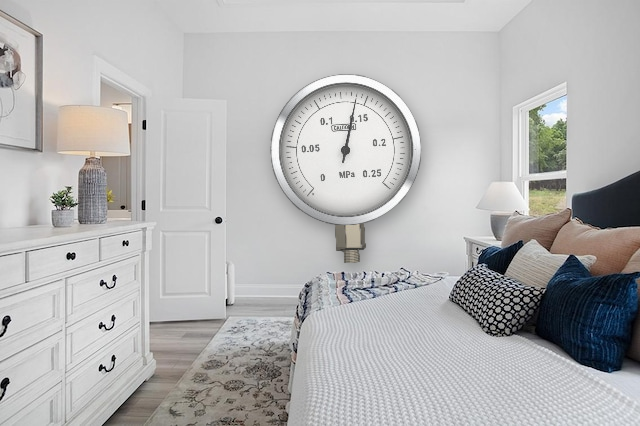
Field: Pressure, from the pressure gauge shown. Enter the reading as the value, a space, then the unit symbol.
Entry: 0.14 MPa
